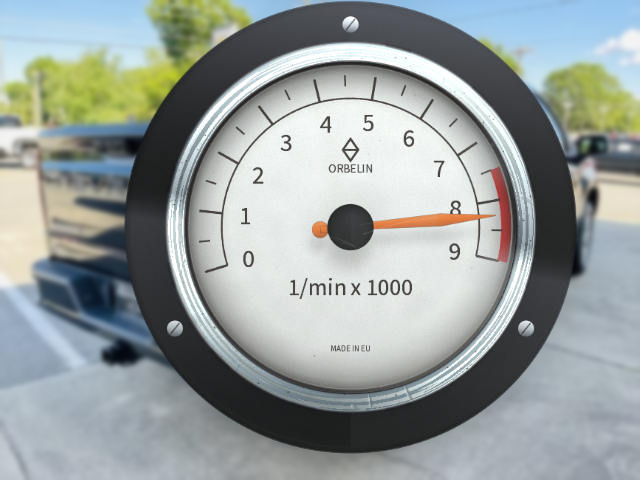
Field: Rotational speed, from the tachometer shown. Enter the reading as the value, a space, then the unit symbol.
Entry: 8250 rpm
